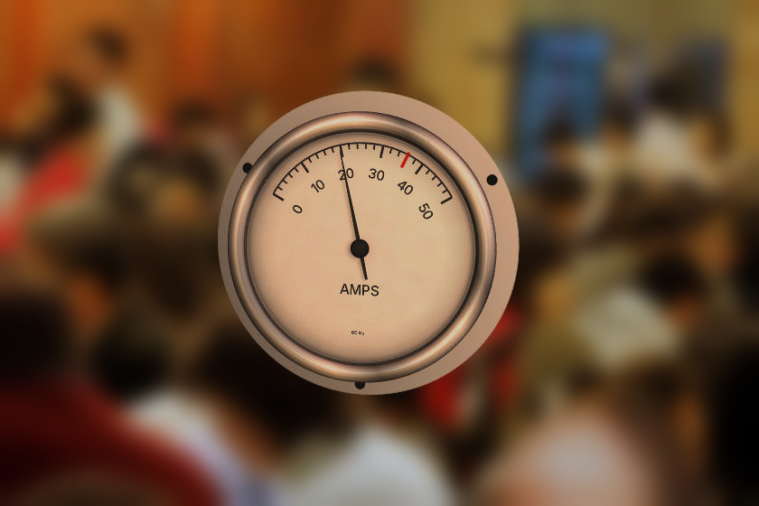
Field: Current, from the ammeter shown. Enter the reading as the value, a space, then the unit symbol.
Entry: 20 A
